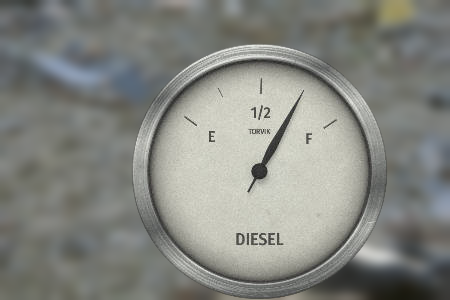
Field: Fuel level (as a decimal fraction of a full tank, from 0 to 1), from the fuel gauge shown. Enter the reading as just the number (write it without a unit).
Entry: 0.75
